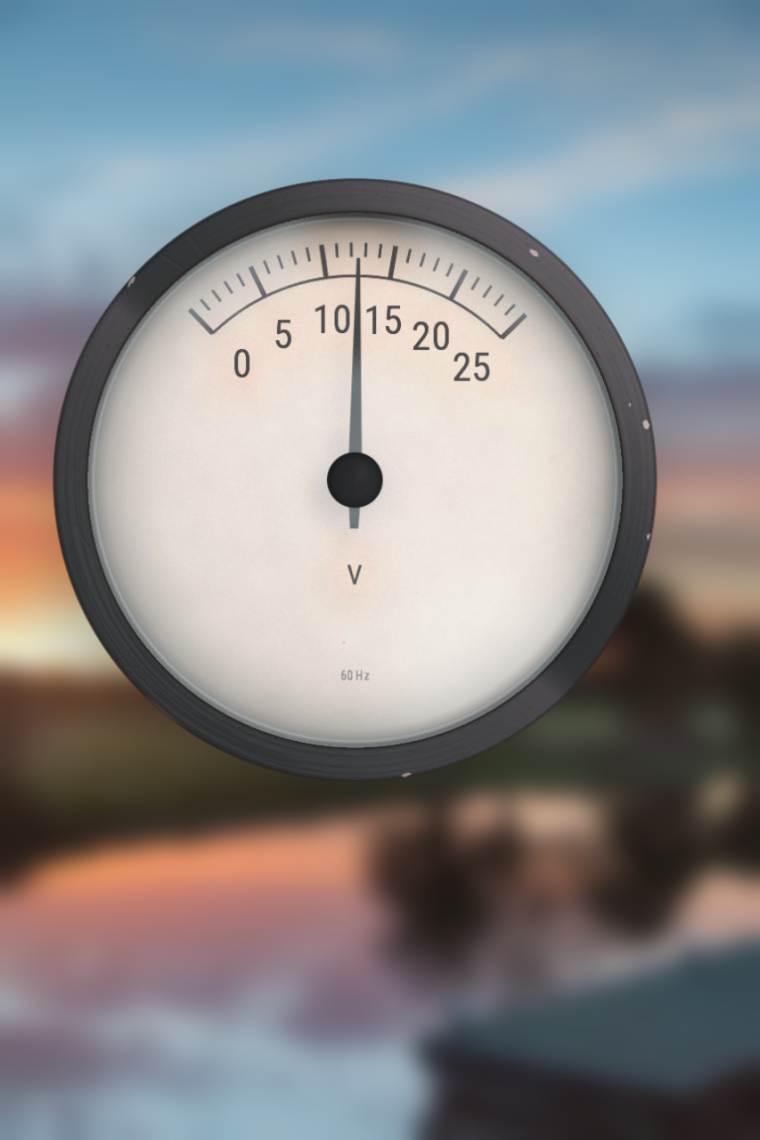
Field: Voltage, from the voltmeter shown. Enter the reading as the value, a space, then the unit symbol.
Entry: 12.5 V
